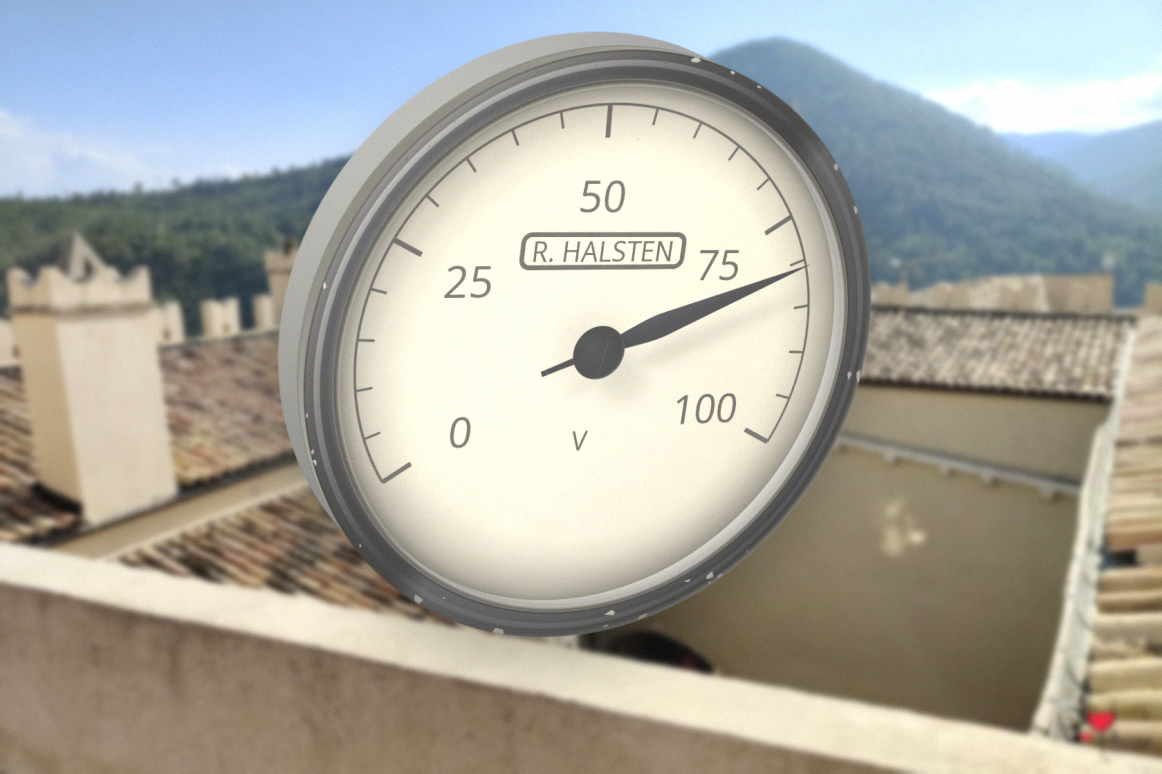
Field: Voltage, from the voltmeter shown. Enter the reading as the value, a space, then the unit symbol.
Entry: 80 V
